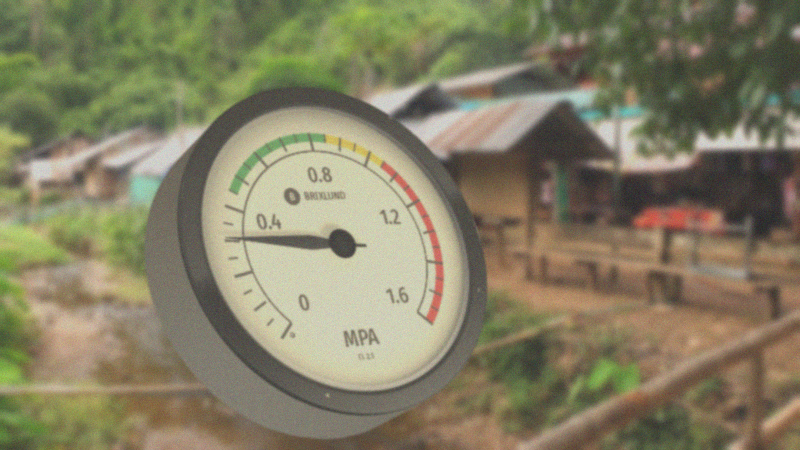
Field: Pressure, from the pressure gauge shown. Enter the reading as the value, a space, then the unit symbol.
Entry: 0.3 MPa
